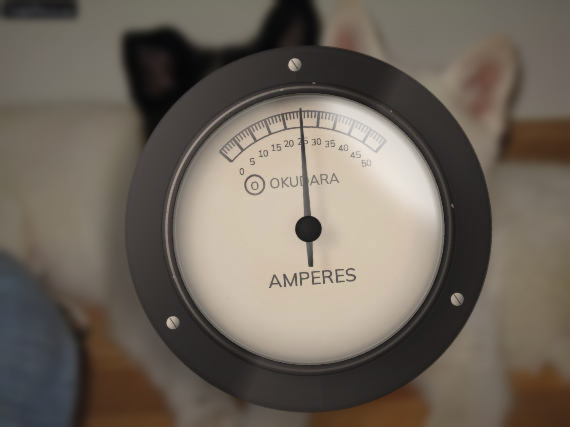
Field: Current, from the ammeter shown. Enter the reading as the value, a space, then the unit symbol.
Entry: 25 A
